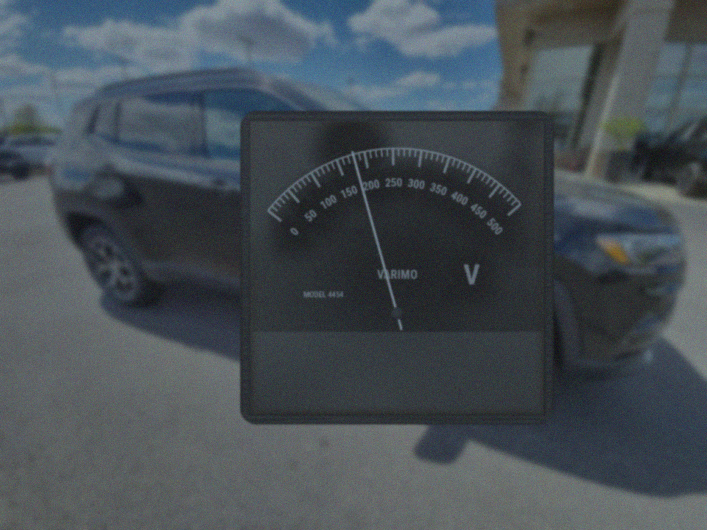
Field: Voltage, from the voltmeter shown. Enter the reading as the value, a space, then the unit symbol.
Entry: 180 V
